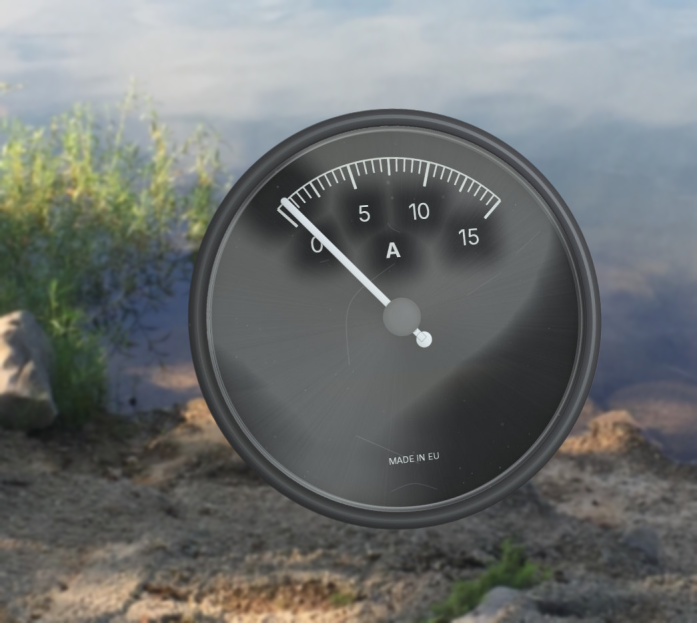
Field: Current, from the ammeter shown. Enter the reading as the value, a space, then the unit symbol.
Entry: 0.5 A
